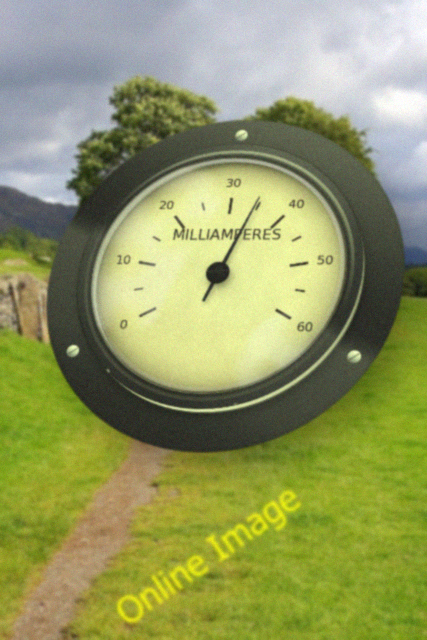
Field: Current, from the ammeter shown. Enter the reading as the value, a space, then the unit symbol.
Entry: 35 mA
